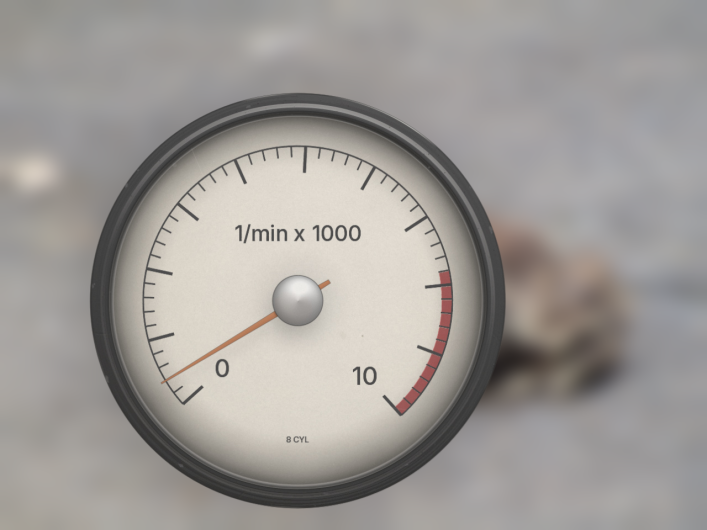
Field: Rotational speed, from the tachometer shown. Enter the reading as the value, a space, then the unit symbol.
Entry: 400 rpm
